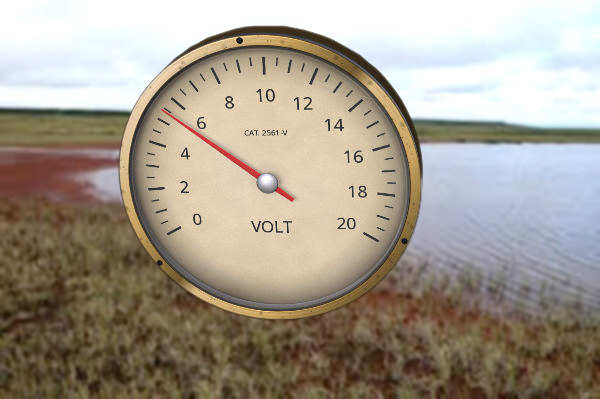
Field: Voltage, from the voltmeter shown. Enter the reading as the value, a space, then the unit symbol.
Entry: 5.5 V
